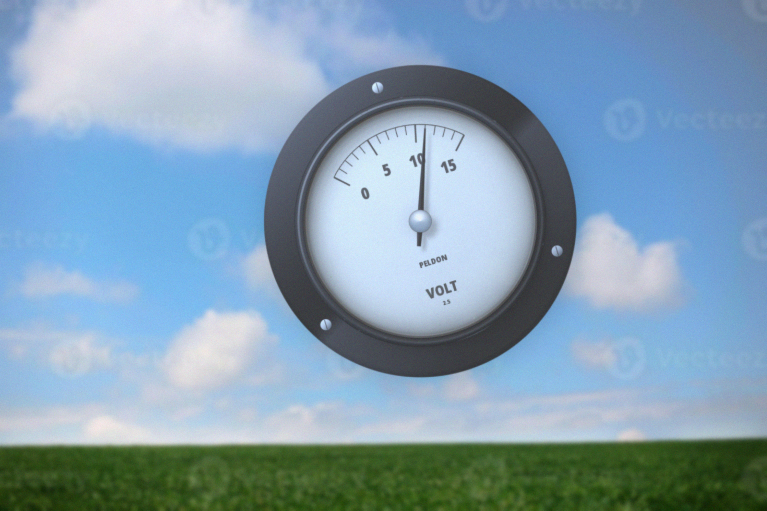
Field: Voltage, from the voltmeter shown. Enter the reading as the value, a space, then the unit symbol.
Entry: 11 V
